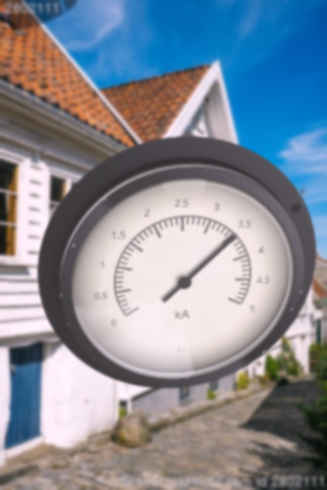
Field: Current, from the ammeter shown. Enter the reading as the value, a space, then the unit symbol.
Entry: 3.5 kA
